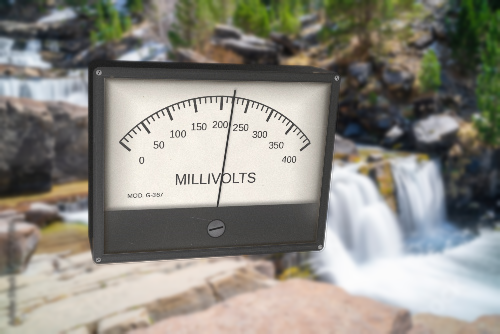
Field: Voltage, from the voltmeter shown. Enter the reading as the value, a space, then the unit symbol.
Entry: 220 mV
